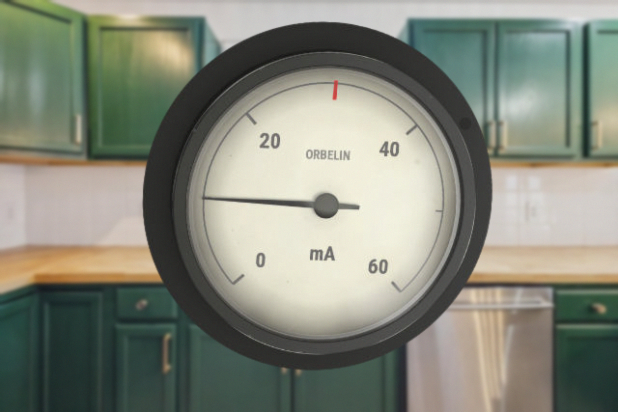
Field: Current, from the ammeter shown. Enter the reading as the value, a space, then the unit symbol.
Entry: 10 mA
